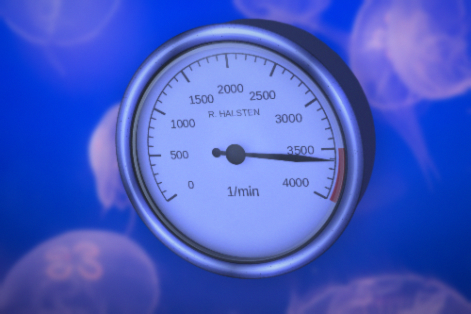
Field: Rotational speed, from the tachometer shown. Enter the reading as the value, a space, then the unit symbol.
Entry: 3600 rpm
